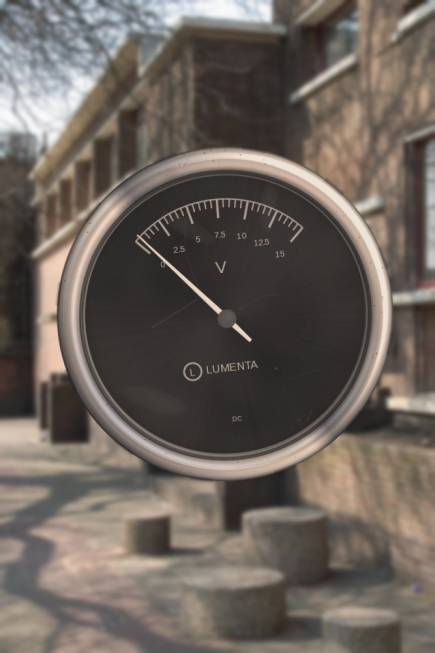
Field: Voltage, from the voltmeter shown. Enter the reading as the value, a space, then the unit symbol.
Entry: 0.5 V
